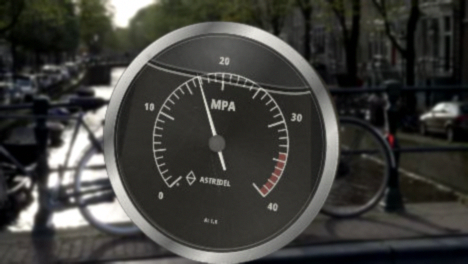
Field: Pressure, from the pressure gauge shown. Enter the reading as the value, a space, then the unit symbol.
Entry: 17 MPa
